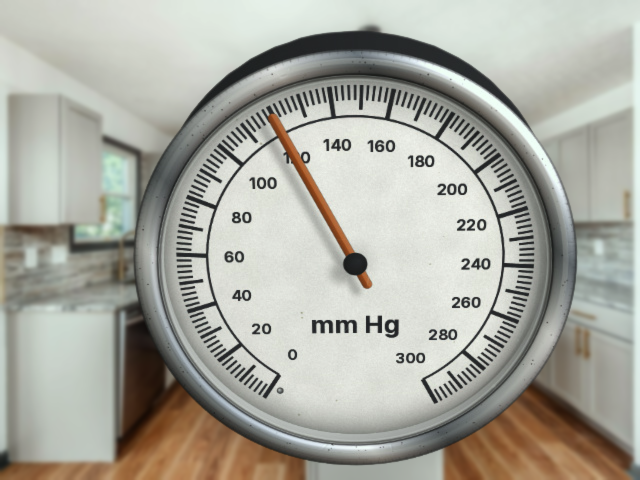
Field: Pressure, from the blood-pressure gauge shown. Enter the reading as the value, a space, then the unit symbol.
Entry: 120 mmHg
